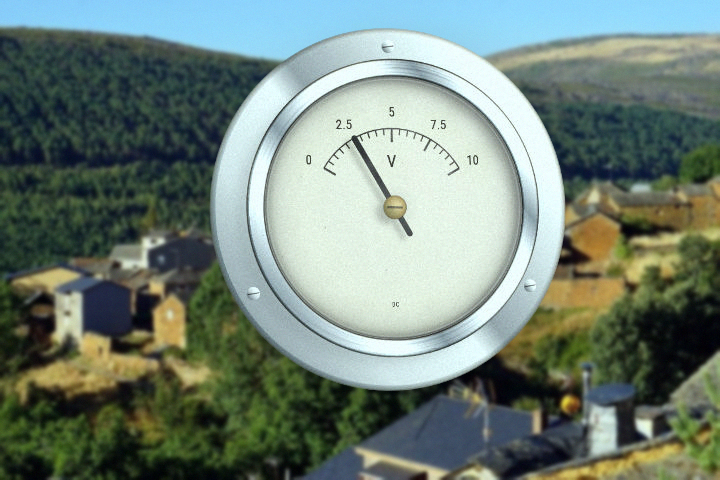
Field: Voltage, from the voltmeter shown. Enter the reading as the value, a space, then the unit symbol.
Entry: 2.5 V
